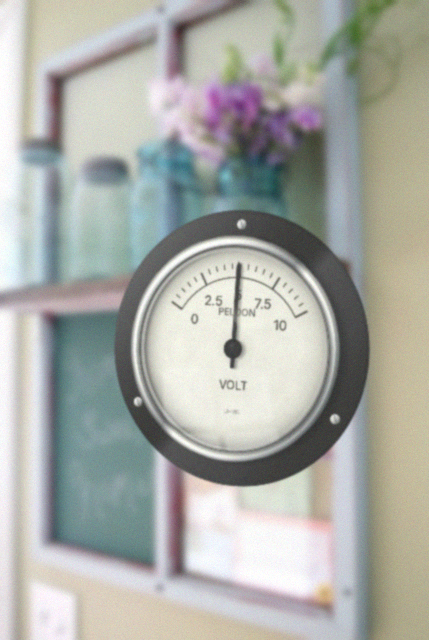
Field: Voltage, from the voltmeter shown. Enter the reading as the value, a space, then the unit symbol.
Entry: 5 V
